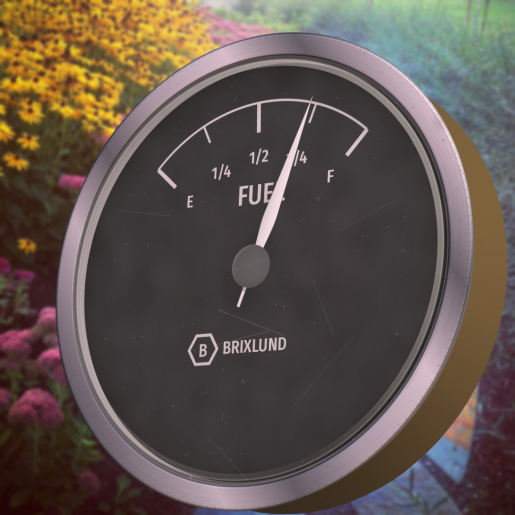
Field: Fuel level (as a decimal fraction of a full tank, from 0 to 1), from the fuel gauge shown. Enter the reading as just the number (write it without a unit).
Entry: 0.75
